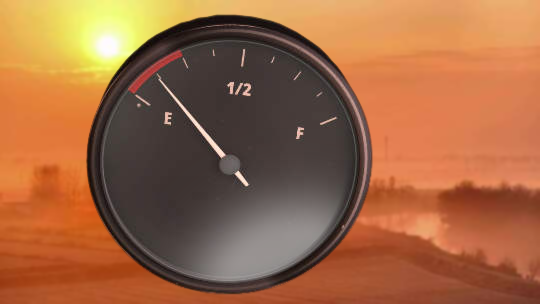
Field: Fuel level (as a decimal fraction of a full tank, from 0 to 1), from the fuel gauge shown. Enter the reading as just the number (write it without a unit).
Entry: 0.125
